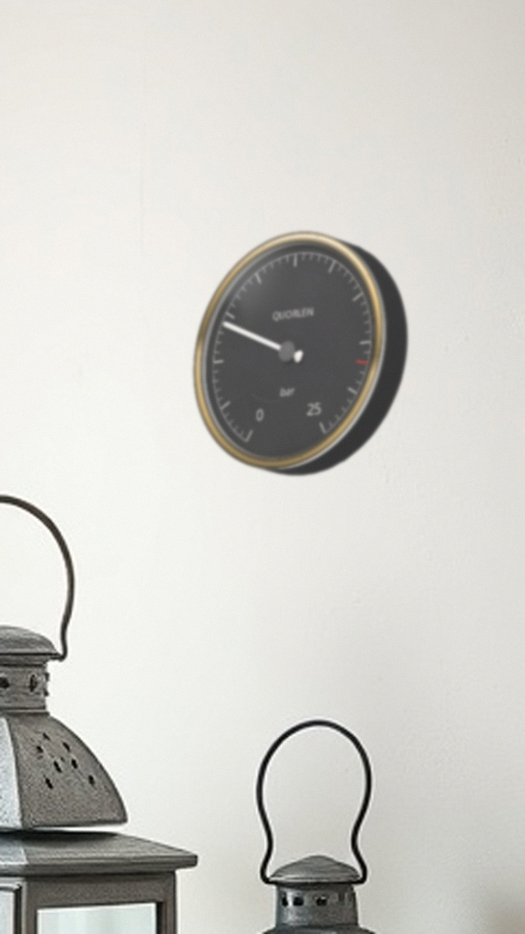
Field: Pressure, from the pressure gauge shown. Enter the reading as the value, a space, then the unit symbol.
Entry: 7 bar
